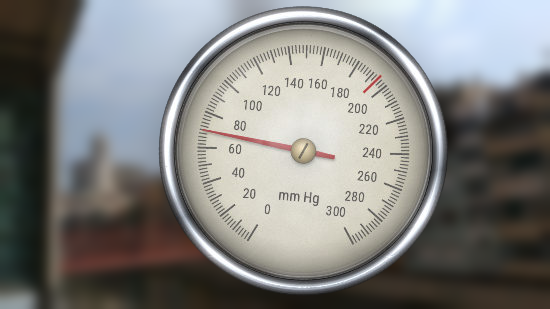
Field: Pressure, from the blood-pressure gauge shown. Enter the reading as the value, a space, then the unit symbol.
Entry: 70 mmHg
